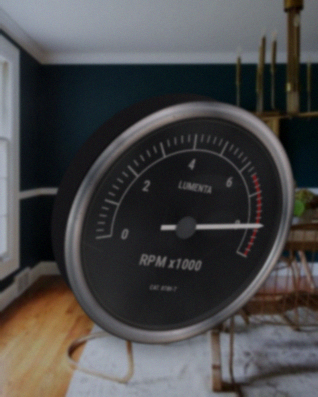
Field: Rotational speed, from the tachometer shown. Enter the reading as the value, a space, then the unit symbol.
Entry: 8000 rpm
